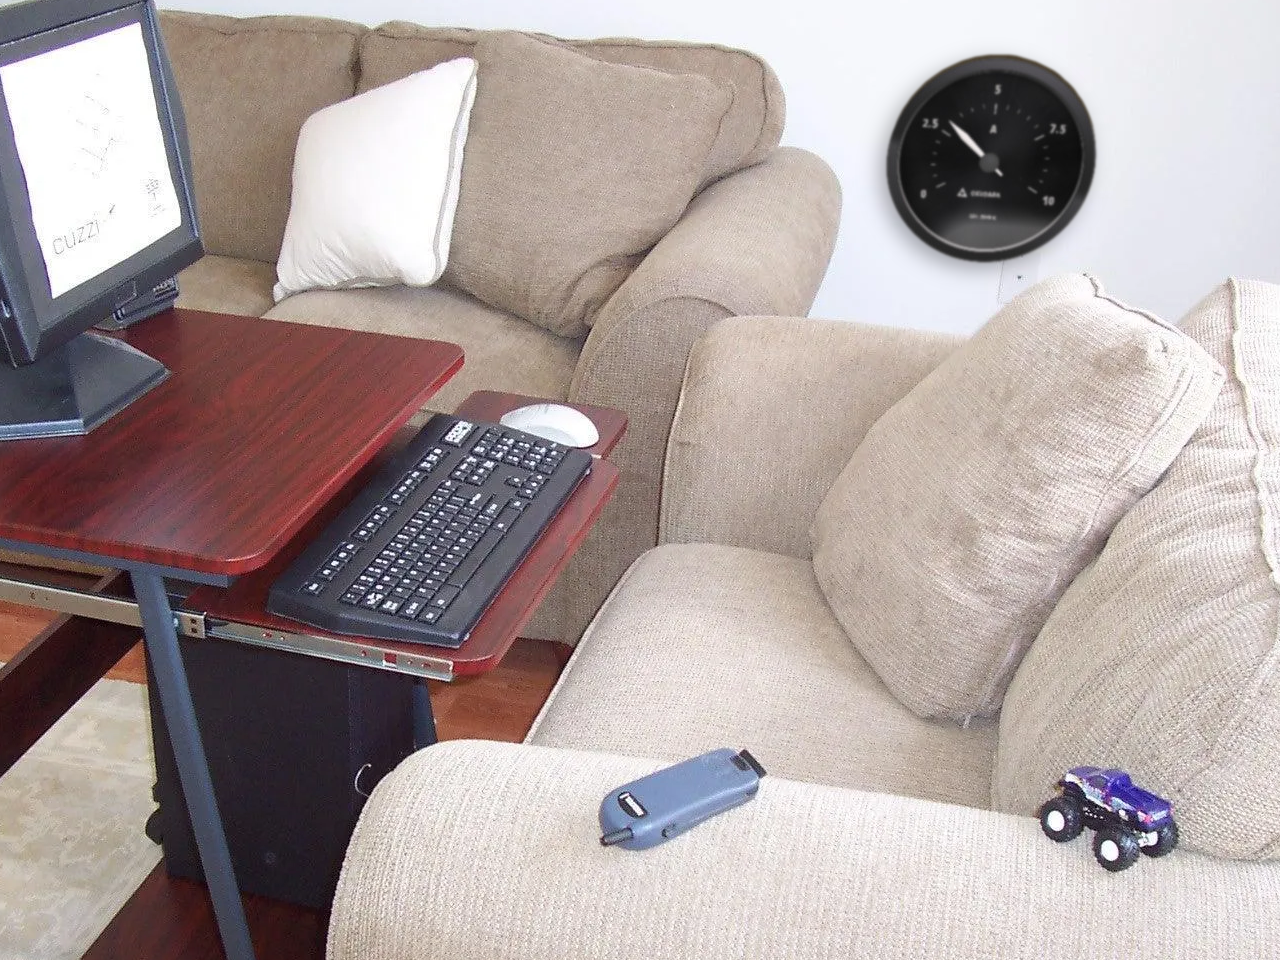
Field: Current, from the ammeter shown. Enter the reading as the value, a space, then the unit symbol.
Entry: 3 A
